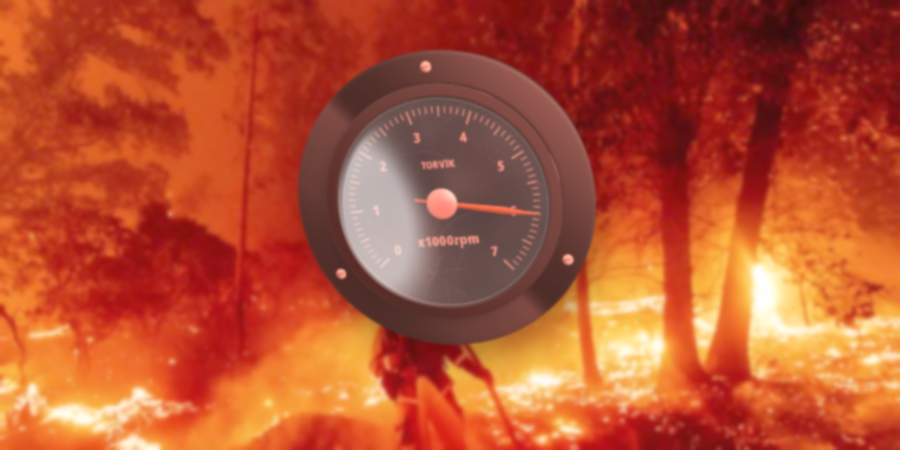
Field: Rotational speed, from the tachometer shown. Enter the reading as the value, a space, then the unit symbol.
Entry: 6000 rpm
